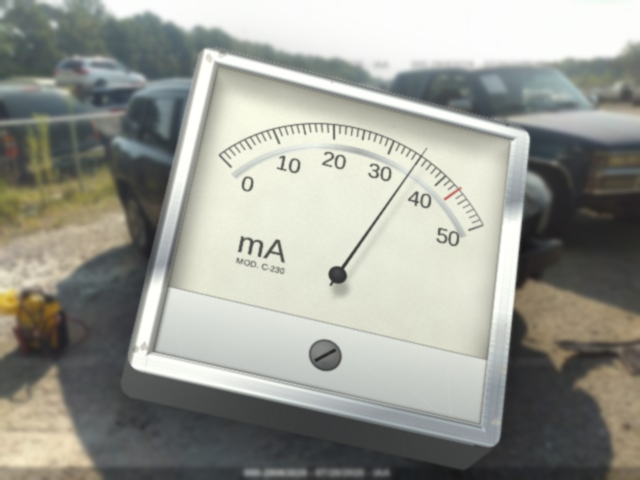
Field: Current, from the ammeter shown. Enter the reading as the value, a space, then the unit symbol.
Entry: 35 mA
